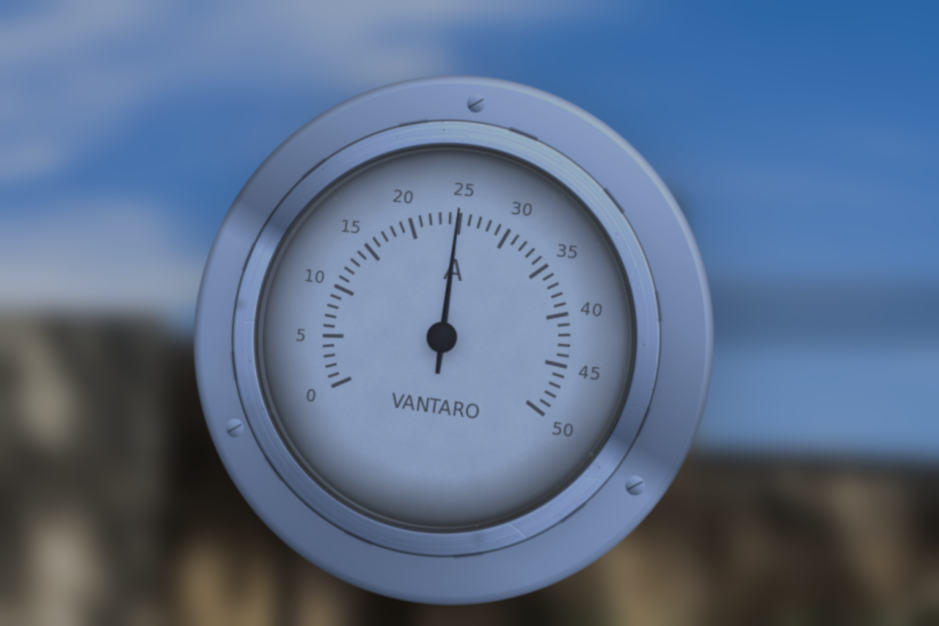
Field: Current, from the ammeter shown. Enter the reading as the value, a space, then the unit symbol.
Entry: 25 A
